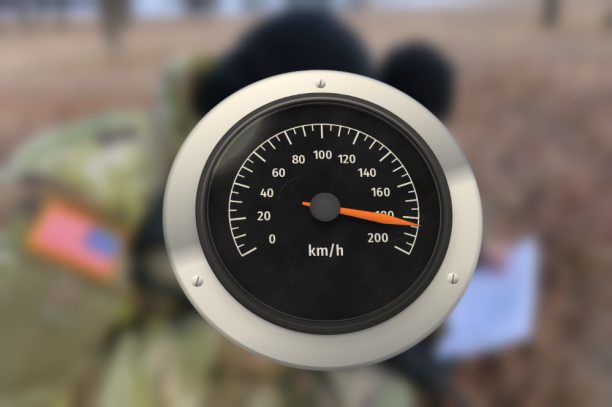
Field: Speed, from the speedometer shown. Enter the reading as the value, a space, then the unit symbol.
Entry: 185 km/h
